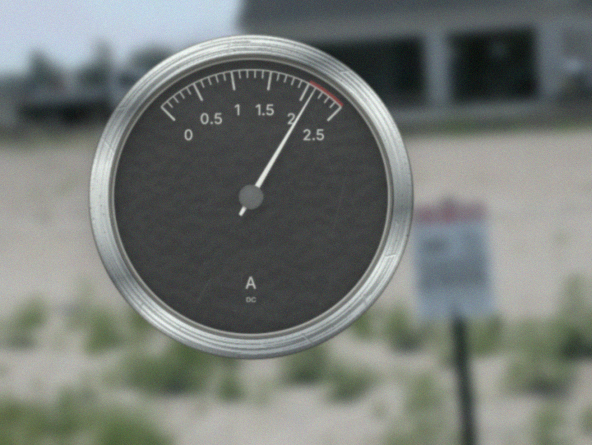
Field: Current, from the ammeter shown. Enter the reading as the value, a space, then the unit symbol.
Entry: 2.1 A
